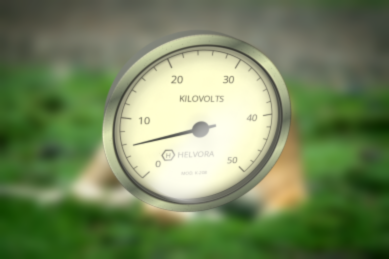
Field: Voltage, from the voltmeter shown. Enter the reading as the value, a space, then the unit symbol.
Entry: 6 kV
